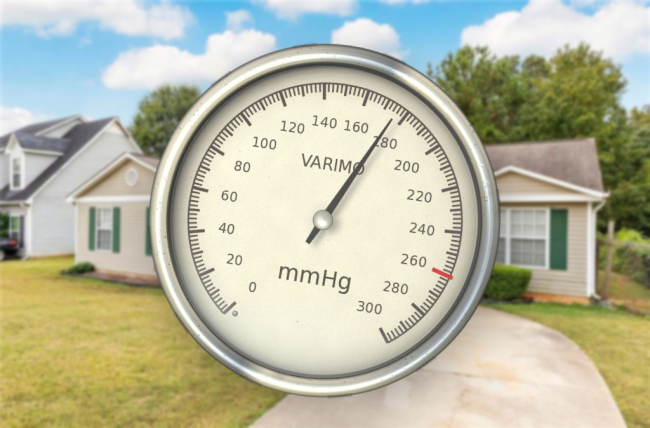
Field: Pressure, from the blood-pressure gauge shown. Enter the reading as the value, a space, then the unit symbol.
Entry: 176 mmHg
